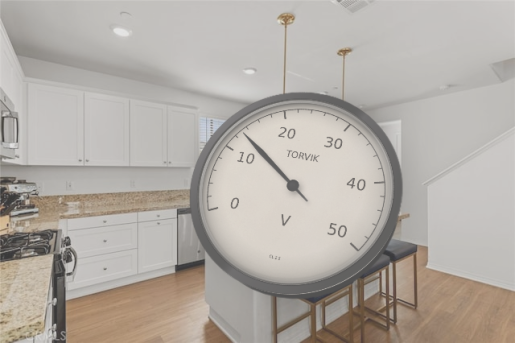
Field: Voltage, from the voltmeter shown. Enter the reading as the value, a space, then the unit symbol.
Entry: 13 V
